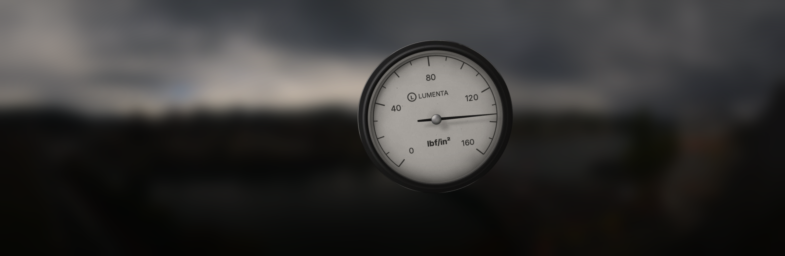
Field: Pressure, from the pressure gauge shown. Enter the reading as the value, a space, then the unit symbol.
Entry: 135 psi
